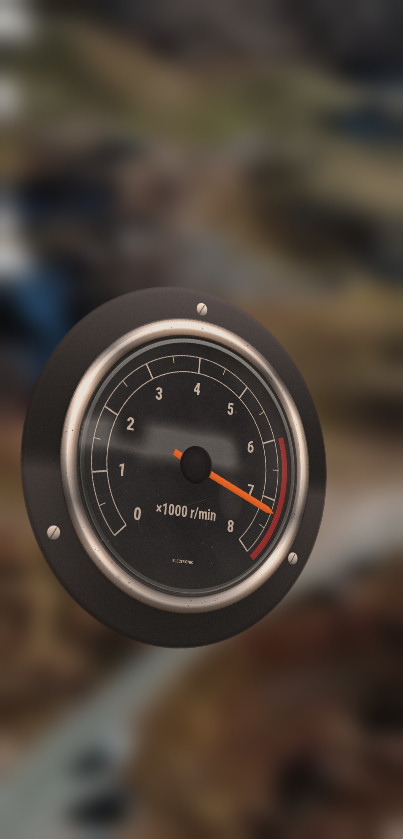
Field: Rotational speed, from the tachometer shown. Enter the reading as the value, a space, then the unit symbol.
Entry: 7250 rpm
